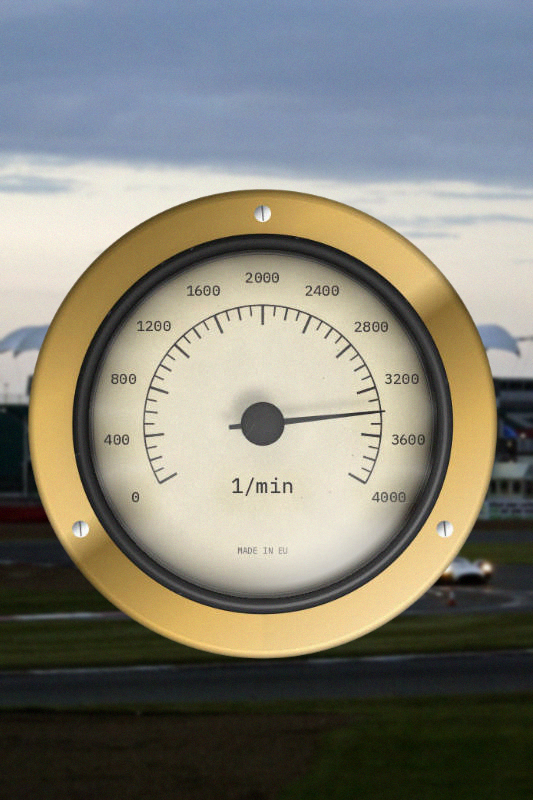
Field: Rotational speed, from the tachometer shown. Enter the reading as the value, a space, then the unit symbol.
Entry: 3400 rpm
